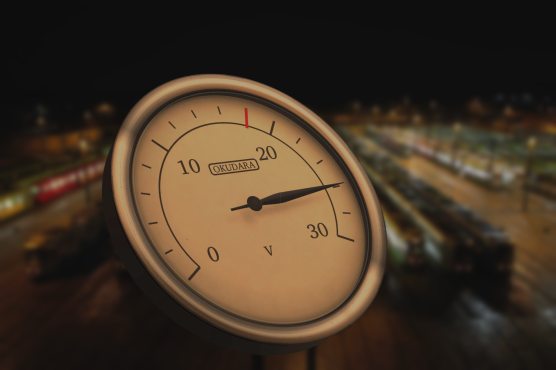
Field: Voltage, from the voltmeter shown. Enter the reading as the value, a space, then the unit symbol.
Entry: 26 V
